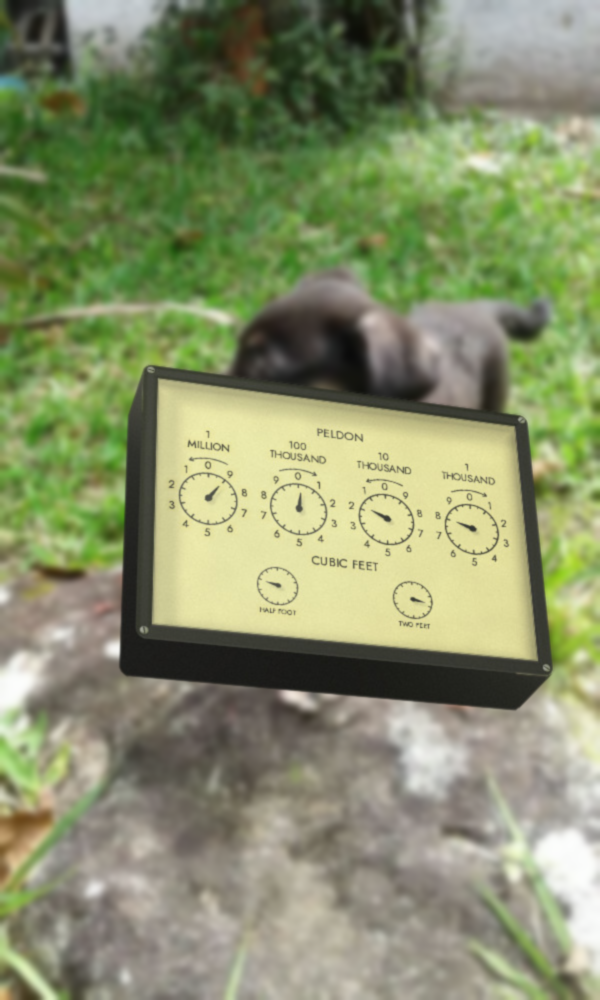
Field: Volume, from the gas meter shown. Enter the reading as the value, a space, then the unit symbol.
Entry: 901800 ft³
